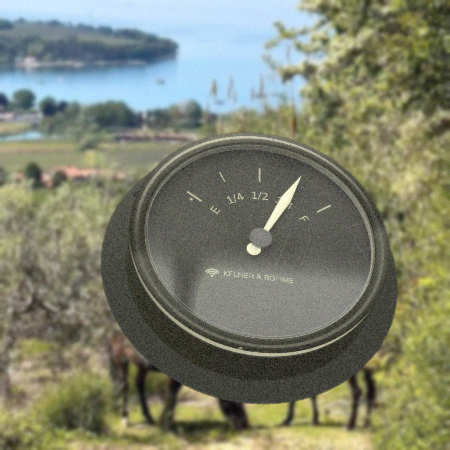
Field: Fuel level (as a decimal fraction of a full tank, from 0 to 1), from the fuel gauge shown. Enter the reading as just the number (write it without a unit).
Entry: 0.75
